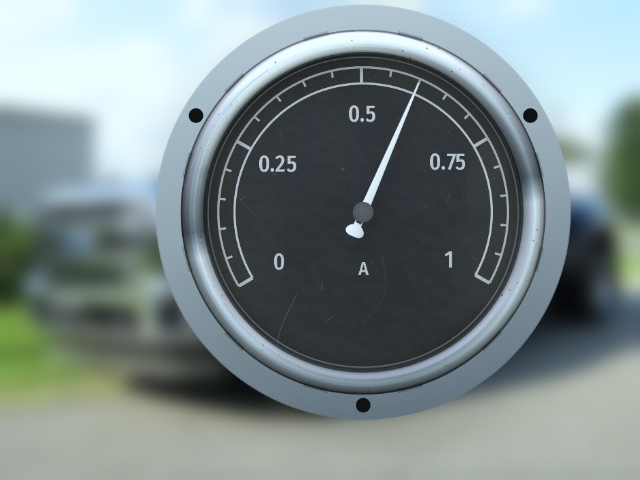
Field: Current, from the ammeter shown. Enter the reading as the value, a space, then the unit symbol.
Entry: 0.6 A
